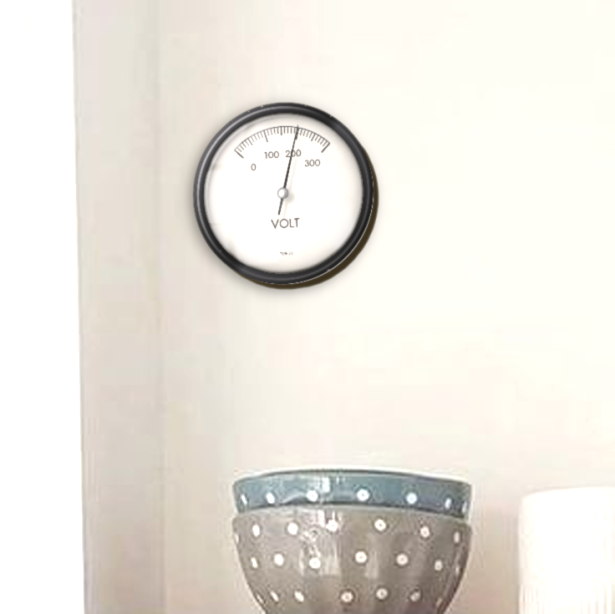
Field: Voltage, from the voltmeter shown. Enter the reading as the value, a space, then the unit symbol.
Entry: 200 V
